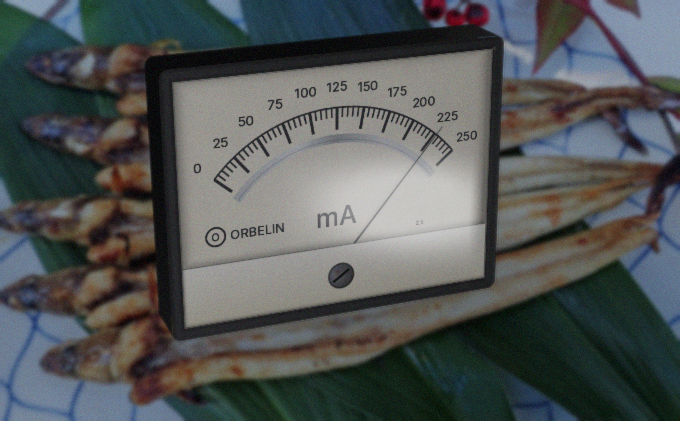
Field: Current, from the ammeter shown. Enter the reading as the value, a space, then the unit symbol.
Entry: 225 mA
